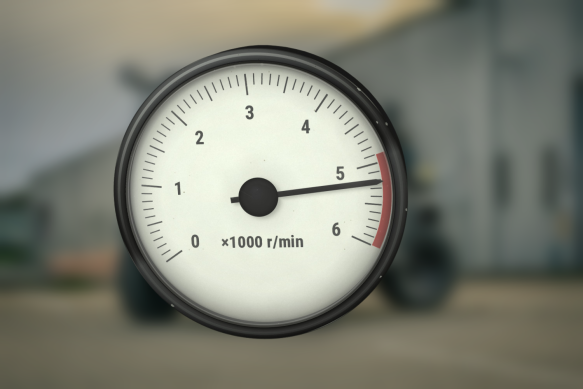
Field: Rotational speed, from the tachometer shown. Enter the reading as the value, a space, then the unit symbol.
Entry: 5200 rpm
